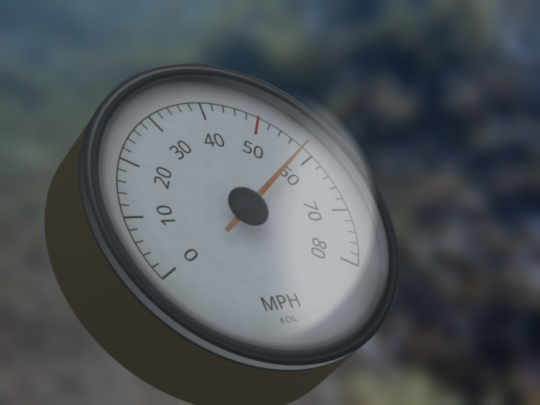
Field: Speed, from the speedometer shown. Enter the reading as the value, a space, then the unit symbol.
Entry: 58 mph
